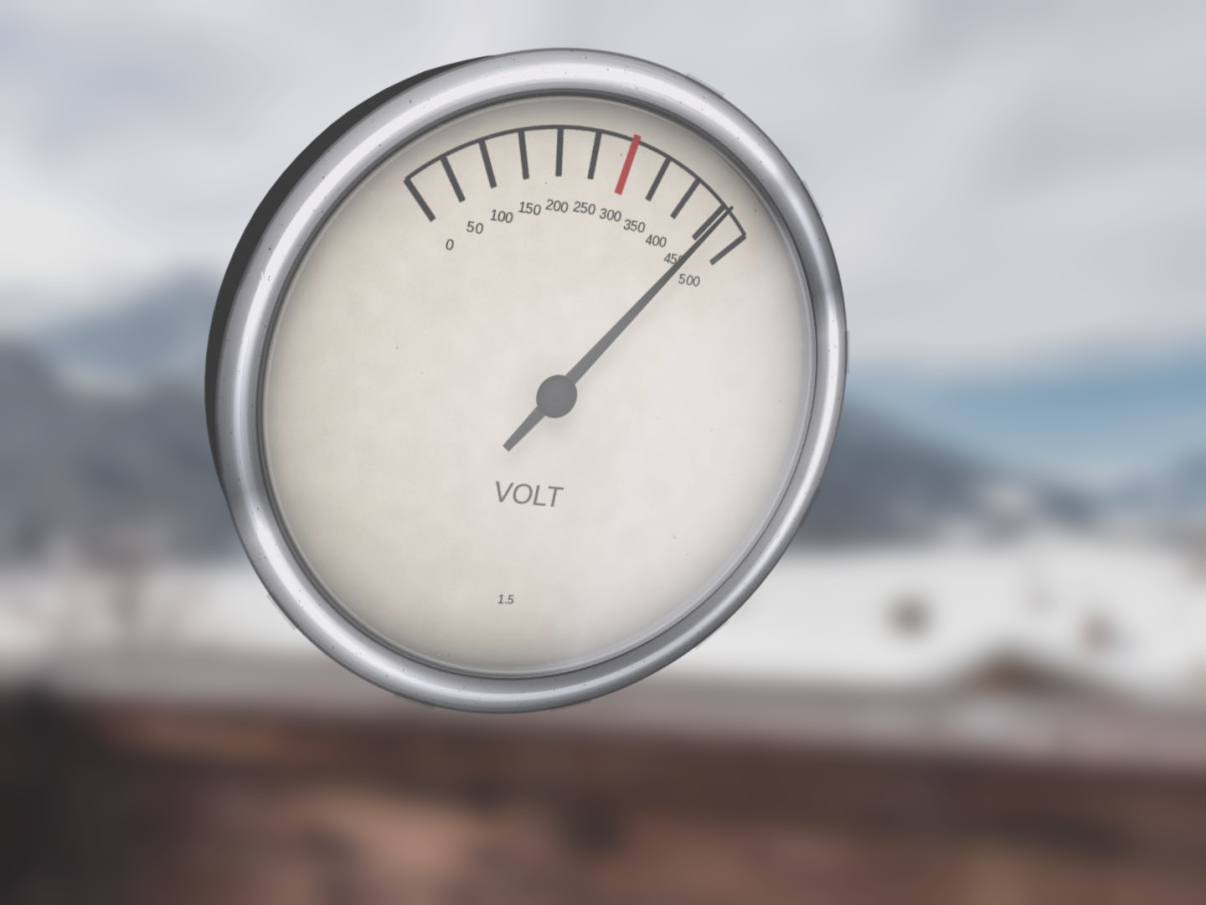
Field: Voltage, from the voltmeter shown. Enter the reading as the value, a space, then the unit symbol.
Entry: 450 V
